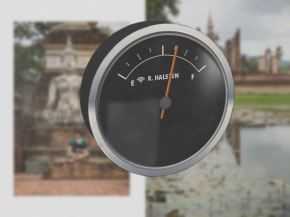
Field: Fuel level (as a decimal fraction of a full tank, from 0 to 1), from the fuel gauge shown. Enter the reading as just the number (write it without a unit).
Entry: 0.625
